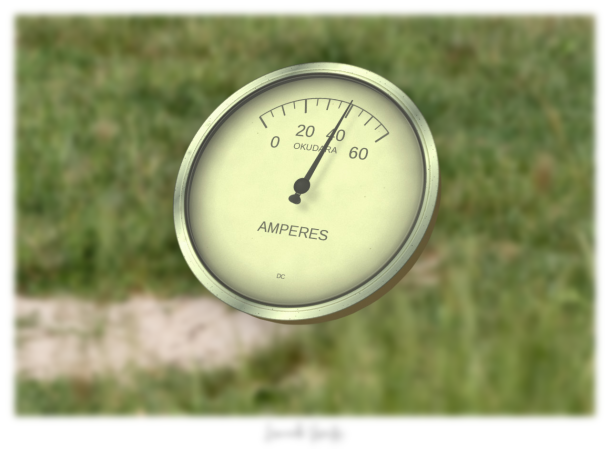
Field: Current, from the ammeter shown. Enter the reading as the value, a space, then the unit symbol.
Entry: 40 A
